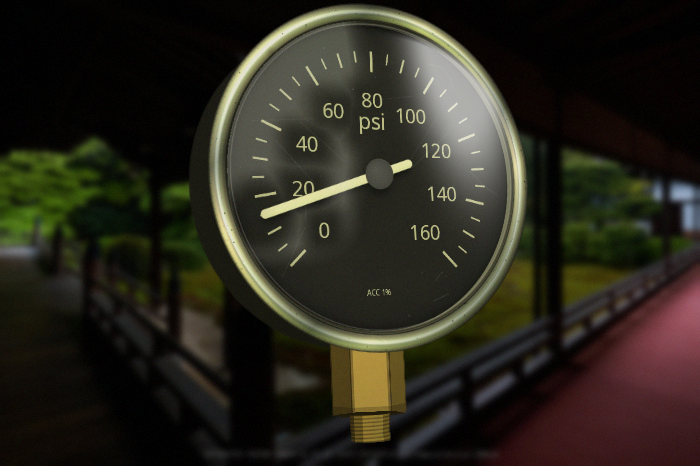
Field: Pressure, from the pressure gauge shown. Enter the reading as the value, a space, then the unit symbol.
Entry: 15 psi
